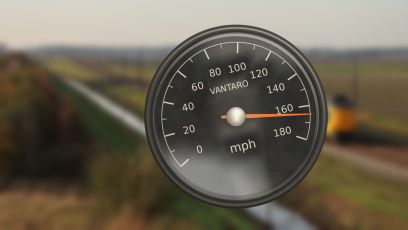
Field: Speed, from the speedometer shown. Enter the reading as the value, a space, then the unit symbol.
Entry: 165 mph
